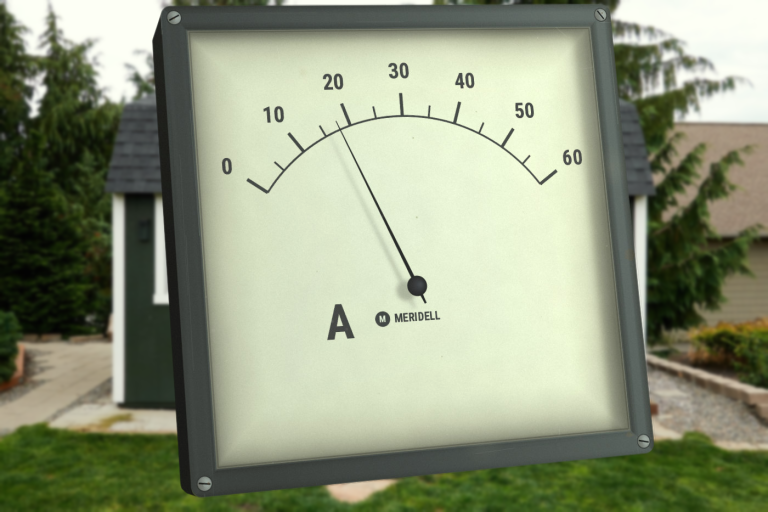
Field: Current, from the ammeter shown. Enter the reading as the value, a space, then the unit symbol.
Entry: 17.5 A
